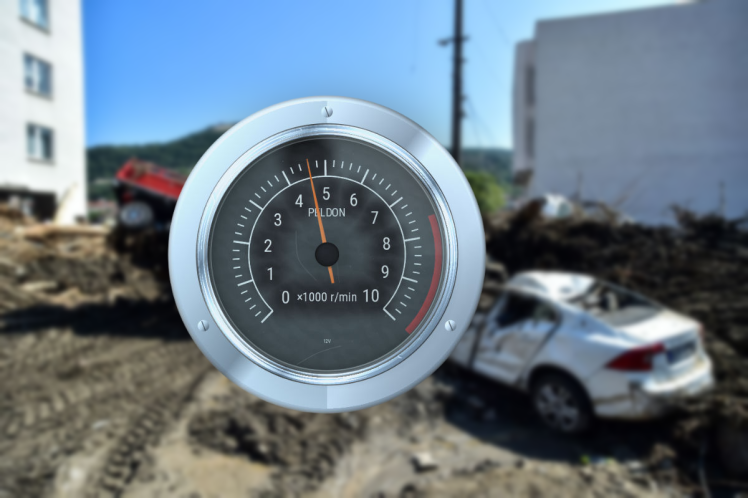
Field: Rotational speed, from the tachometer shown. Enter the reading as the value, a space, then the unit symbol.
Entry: 4600 rpm
